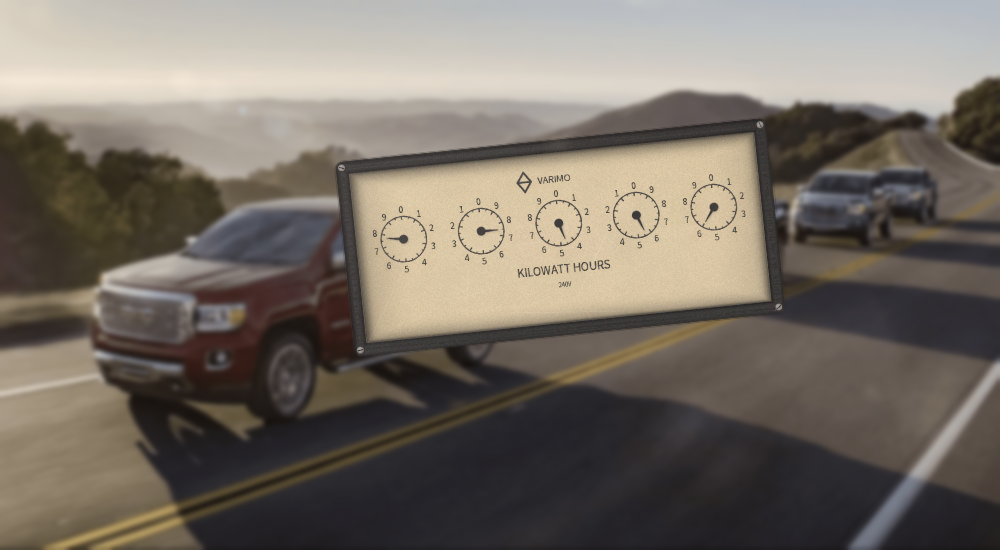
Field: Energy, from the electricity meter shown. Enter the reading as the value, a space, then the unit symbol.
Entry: 77456 kWh
